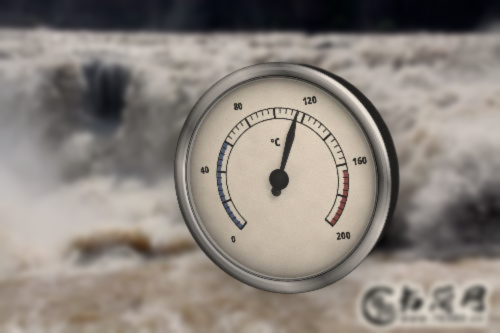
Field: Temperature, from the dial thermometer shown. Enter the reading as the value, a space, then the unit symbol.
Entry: 116 °C
